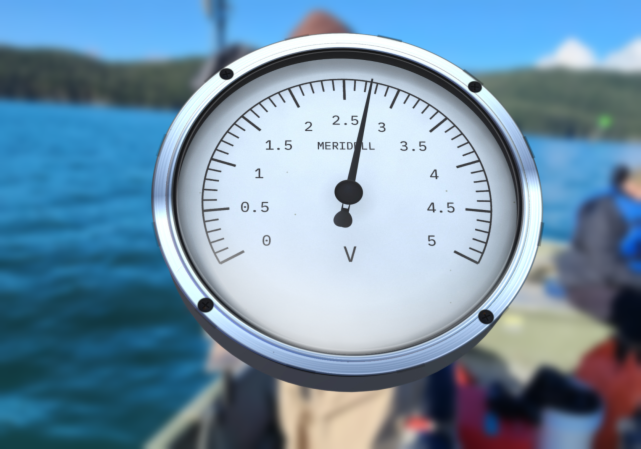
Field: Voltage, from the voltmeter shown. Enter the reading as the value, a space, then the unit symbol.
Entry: 2.75 V
